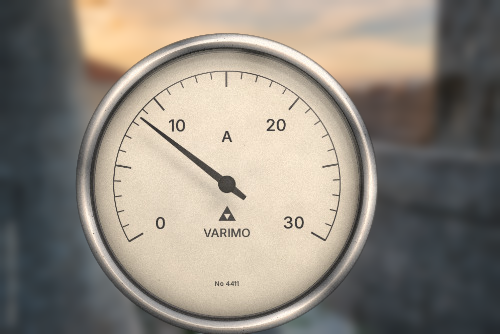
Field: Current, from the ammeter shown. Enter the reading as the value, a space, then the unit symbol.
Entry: 8.5 A
